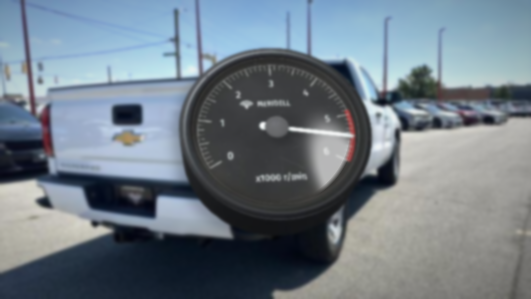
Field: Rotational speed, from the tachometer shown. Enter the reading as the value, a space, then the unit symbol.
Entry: 5500 rpm
